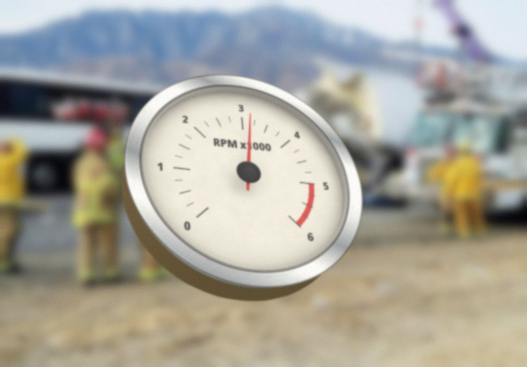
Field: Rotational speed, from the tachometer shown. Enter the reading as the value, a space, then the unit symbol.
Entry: 3125 rpm
